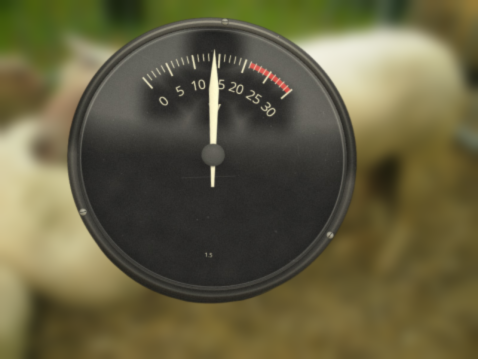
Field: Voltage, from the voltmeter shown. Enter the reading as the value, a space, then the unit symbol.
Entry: 14 V
